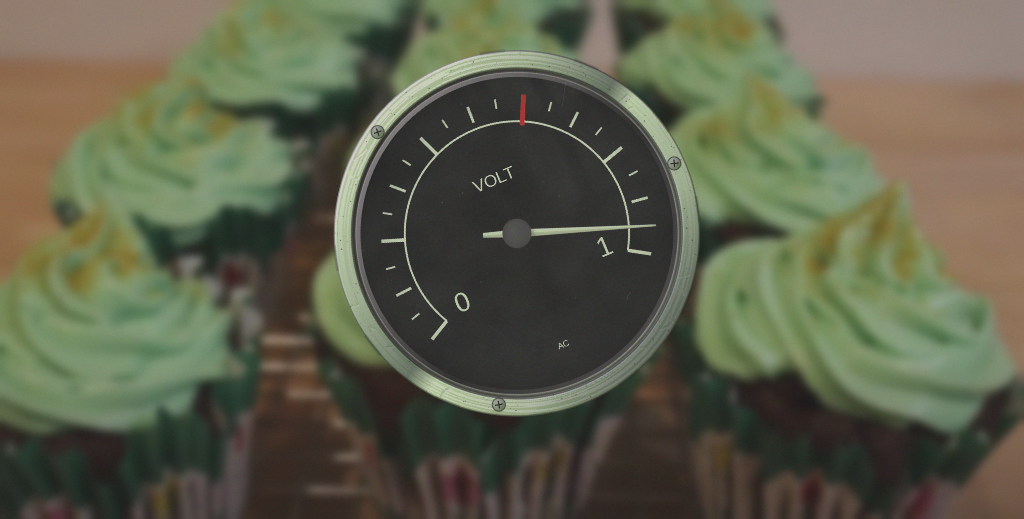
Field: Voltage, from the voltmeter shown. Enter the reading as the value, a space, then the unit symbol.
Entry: 0.95 V
